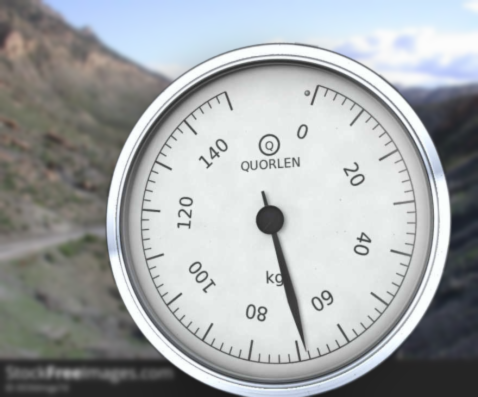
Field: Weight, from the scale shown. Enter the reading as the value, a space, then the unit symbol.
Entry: 68 kg
